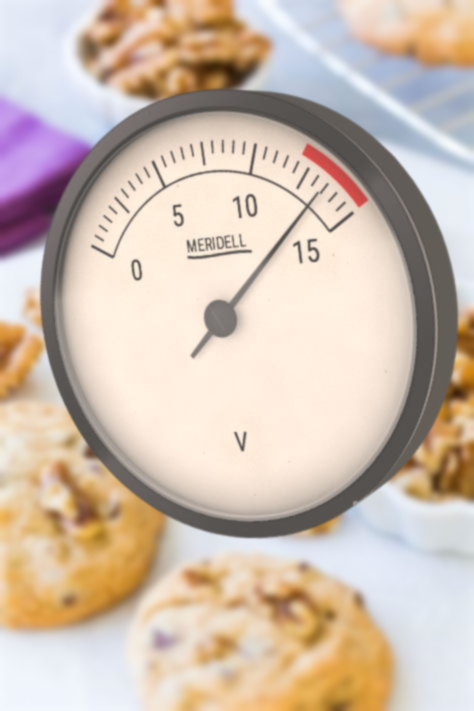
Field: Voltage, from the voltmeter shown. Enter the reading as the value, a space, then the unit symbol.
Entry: 13.5 V
